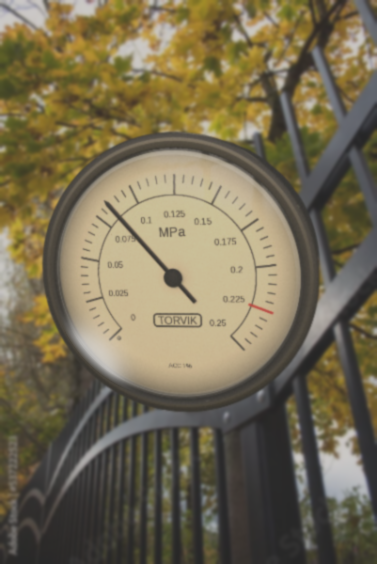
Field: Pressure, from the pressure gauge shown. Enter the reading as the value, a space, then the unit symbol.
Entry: 0.085 MPa
